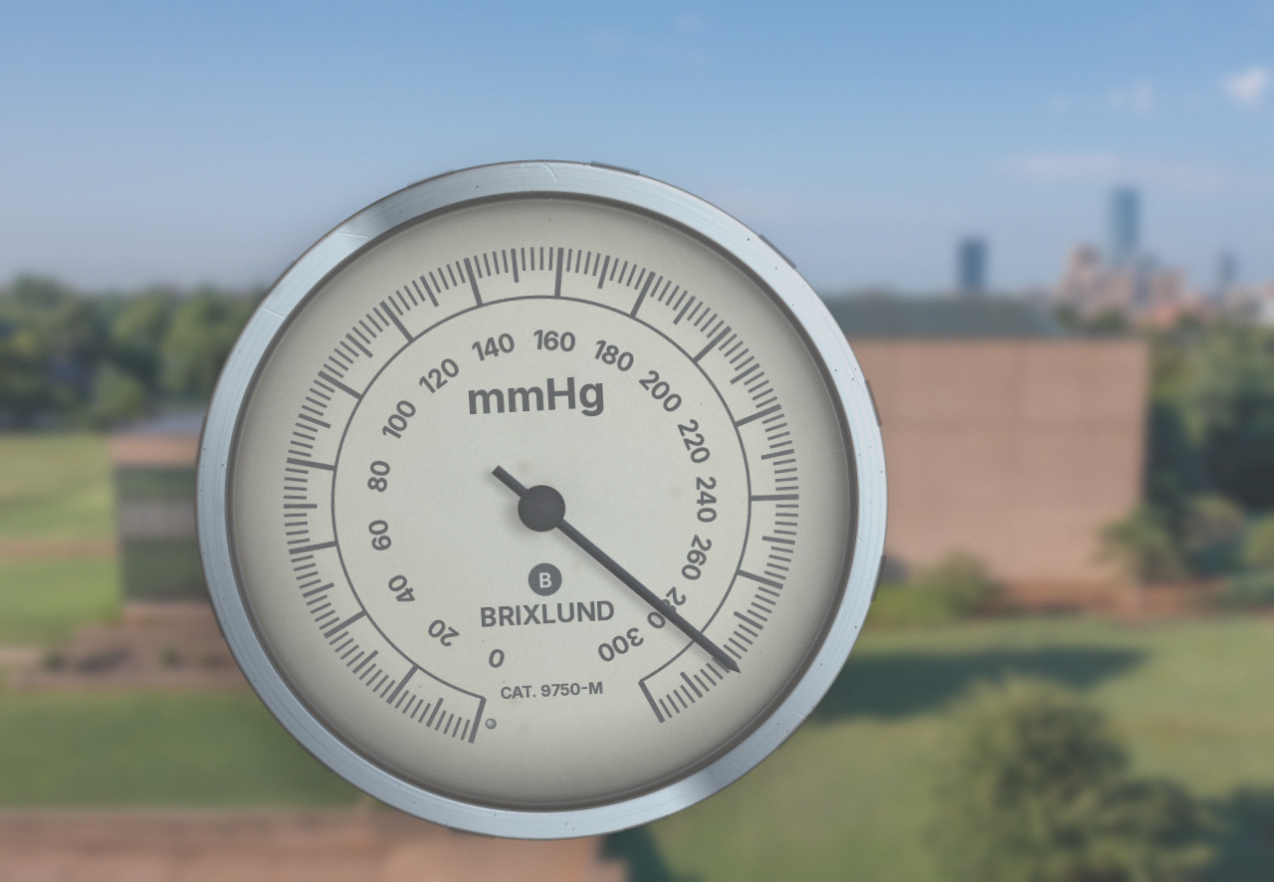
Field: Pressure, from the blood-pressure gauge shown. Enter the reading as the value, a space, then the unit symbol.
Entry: 280 mmHg
